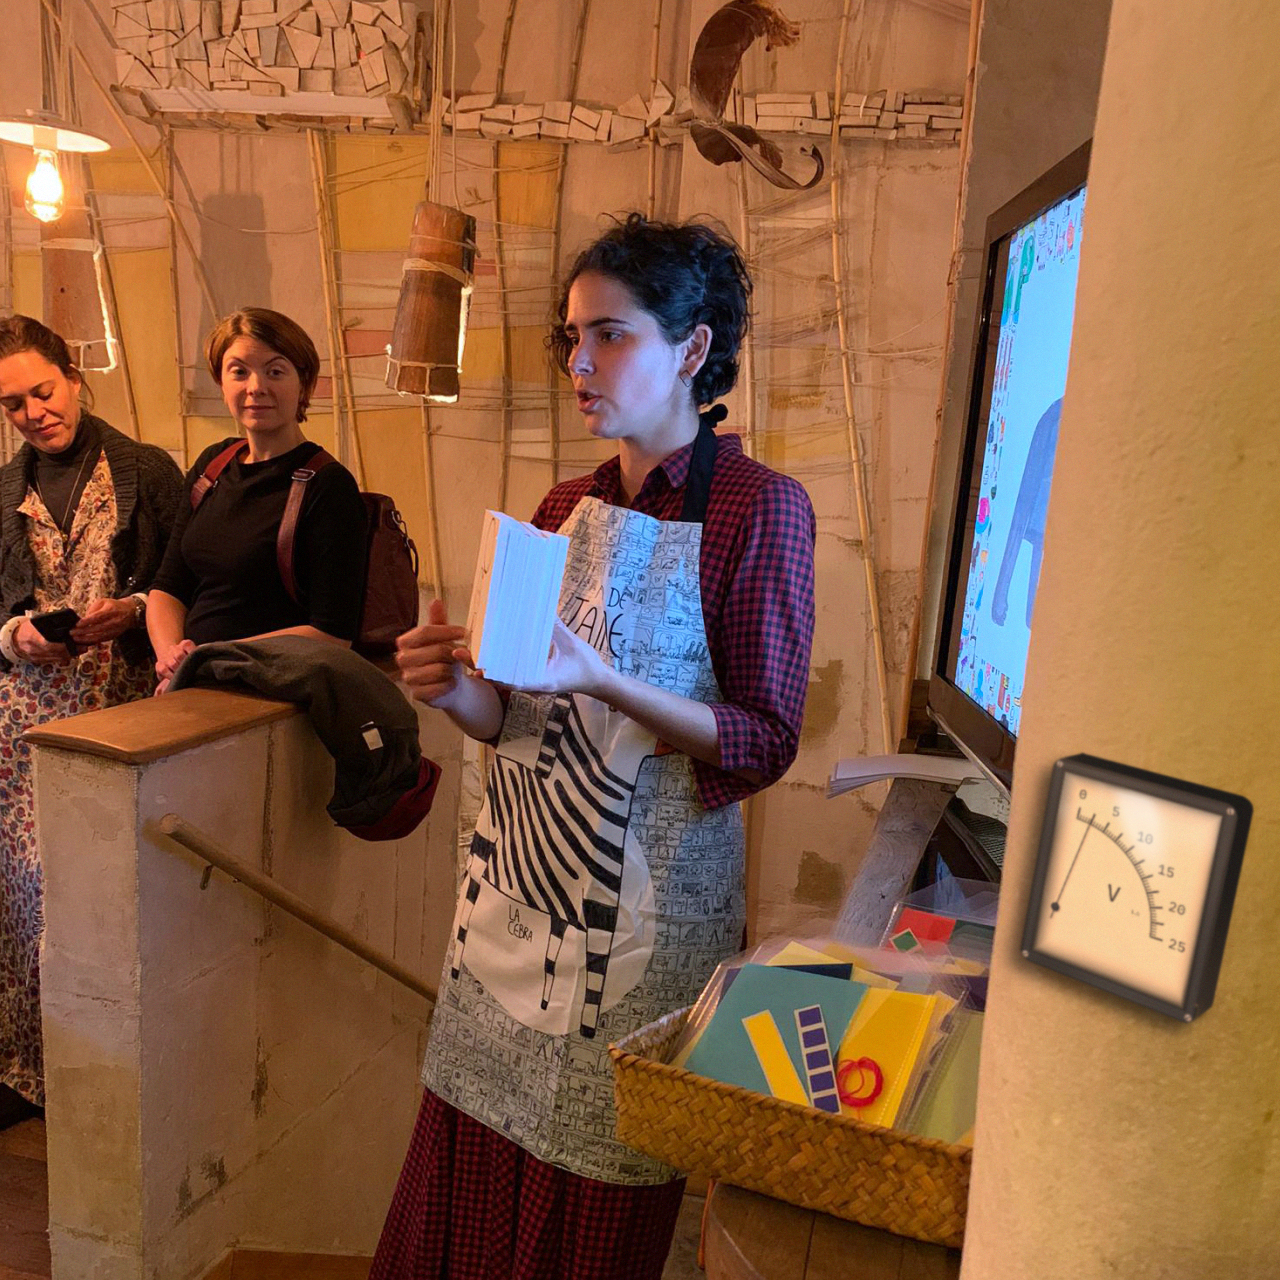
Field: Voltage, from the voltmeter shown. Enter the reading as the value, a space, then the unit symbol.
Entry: 2.5 V
